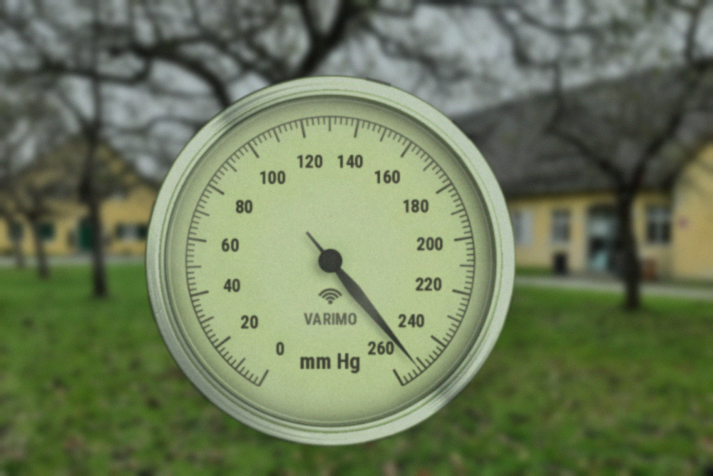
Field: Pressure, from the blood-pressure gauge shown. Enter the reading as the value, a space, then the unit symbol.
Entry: 252 mmHg
